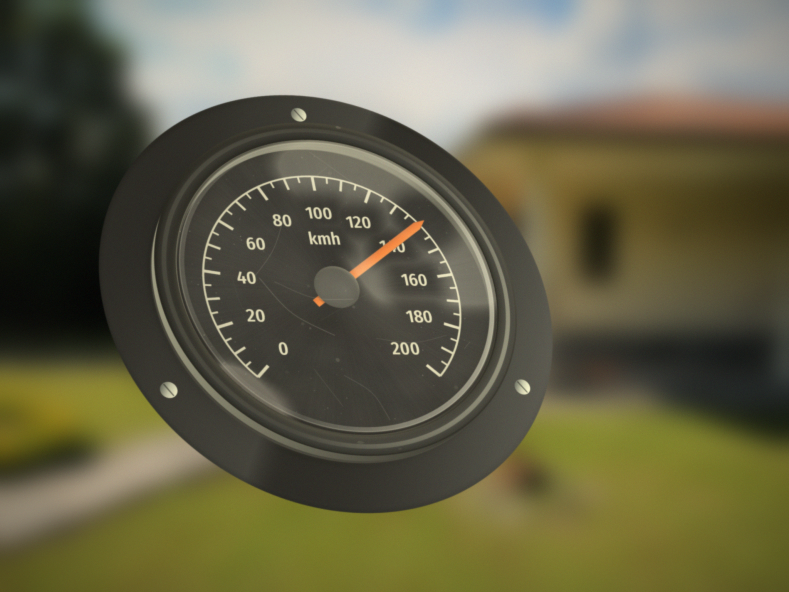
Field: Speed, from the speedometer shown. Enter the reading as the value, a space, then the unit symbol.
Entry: 140 km/h
